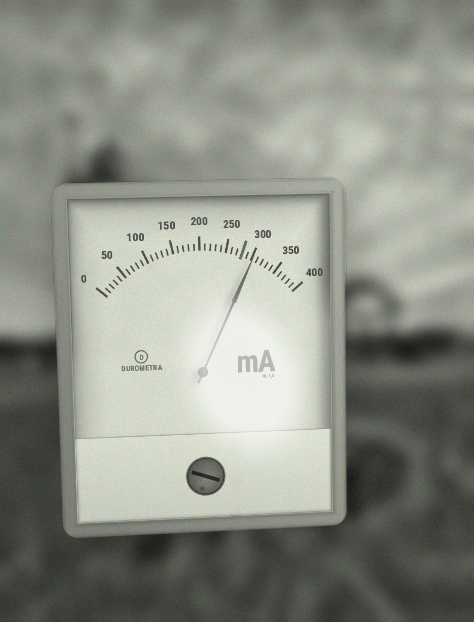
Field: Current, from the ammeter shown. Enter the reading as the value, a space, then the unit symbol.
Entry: 300 mA
